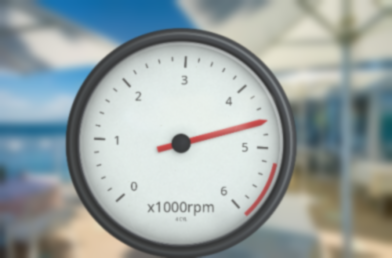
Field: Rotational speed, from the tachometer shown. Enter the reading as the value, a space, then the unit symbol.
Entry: 4600 rpm
